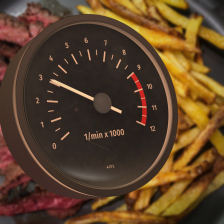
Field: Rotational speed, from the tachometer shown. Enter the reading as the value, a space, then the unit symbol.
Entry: 3000 rpm
